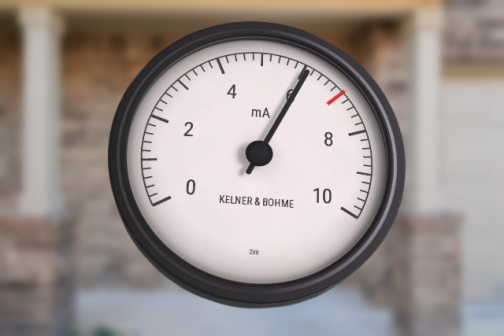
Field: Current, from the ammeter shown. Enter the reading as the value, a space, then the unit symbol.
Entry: 6.1 mA
